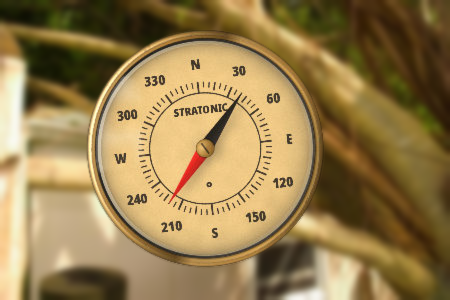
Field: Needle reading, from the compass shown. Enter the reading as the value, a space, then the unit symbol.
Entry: 220 °
